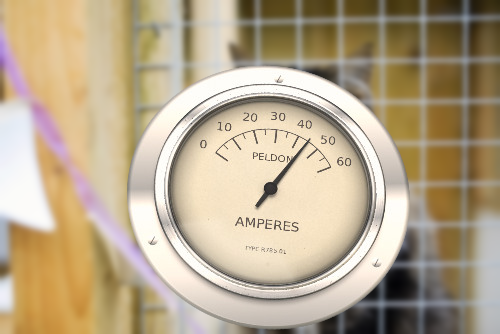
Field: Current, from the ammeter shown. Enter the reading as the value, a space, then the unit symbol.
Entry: 45 A
